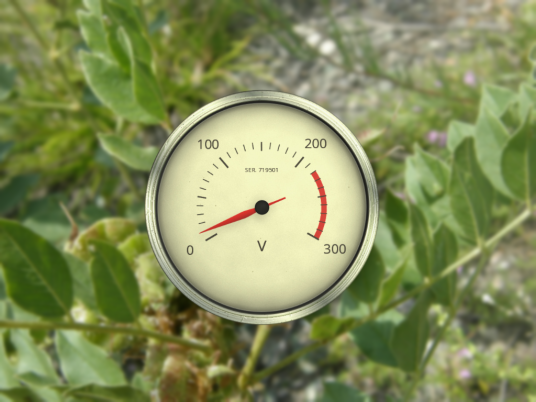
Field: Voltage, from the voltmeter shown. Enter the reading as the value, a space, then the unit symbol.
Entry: 10 V
